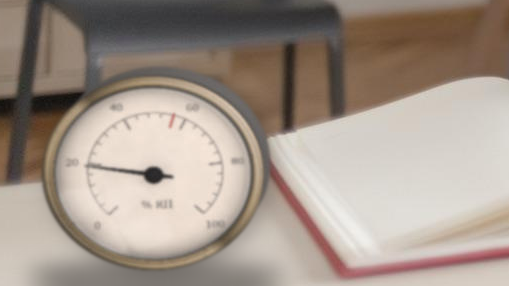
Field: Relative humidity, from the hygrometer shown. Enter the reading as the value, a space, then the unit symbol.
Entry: 20 %
